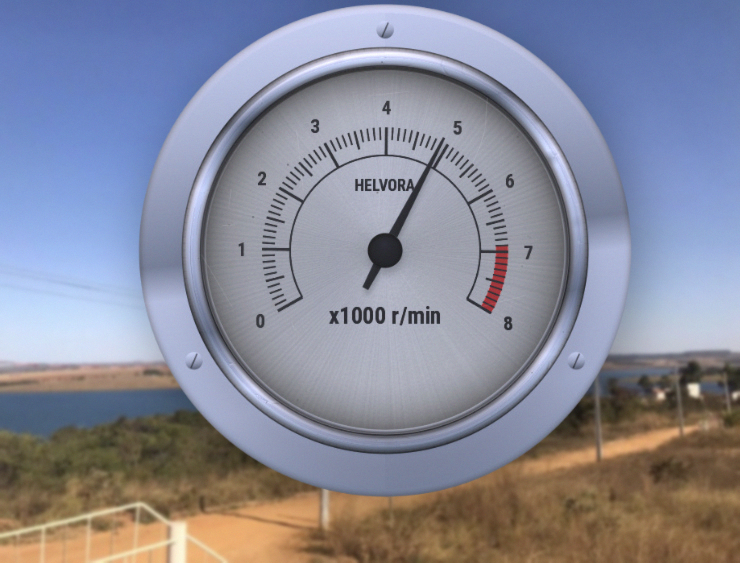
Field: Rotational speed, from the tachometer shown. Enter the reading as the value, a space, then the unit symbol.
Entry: 4900 rpm
